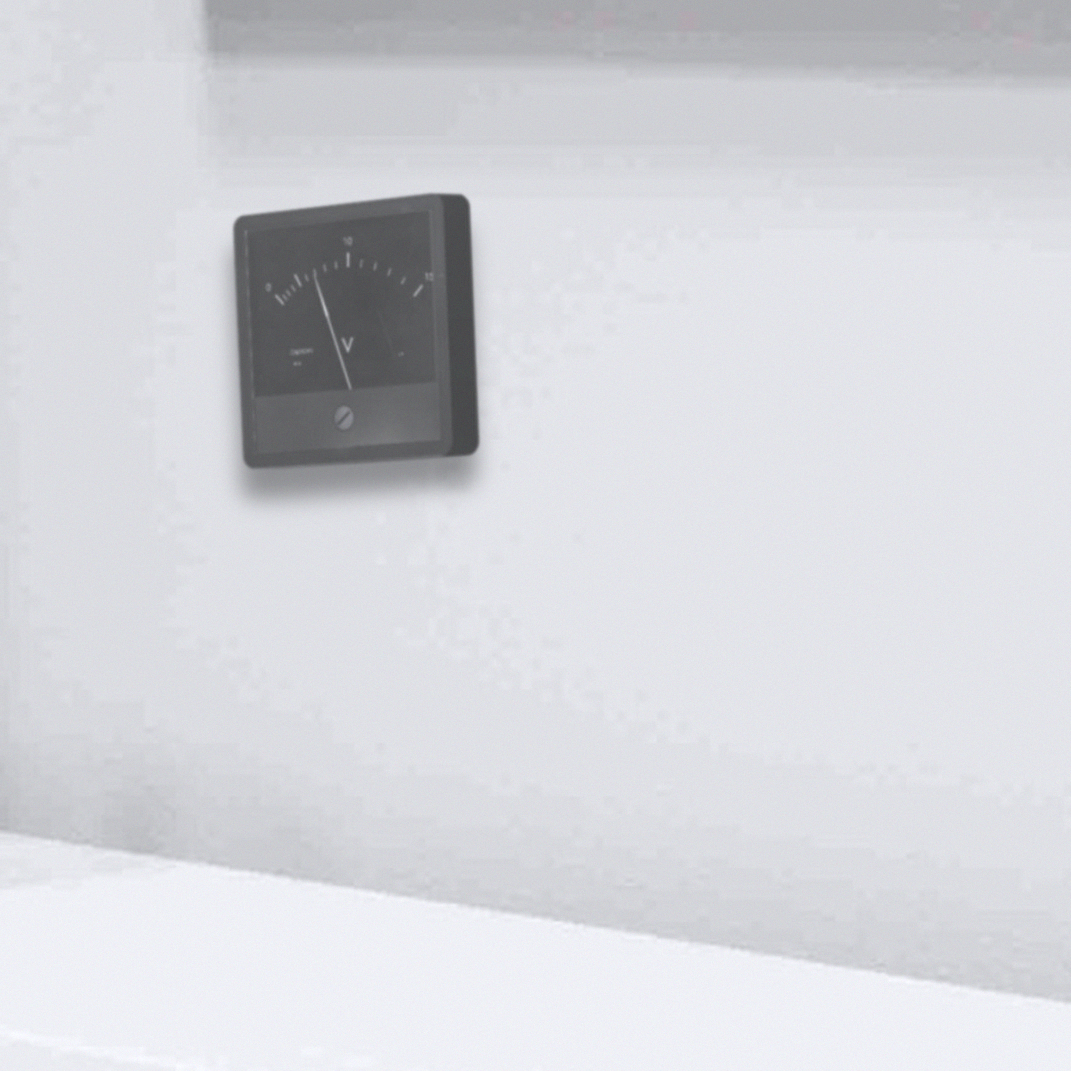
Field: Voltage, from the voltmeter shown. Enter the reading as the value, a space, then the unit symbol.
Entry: 7 V
